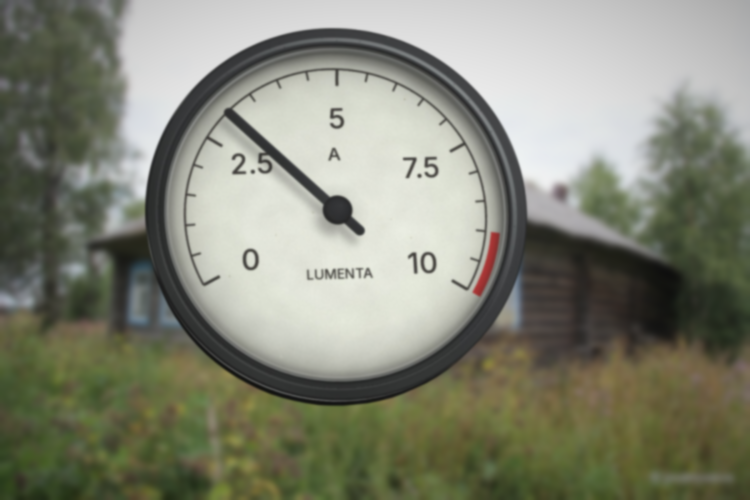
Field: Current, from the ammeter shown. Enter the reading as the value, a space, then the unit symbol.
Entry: 3 A
